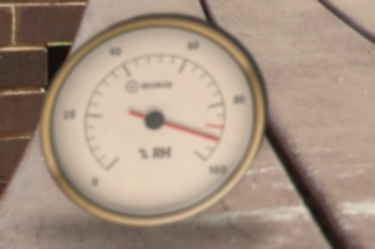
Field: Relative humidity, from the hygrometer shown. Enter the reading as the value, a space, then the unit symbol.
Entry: 92 %
